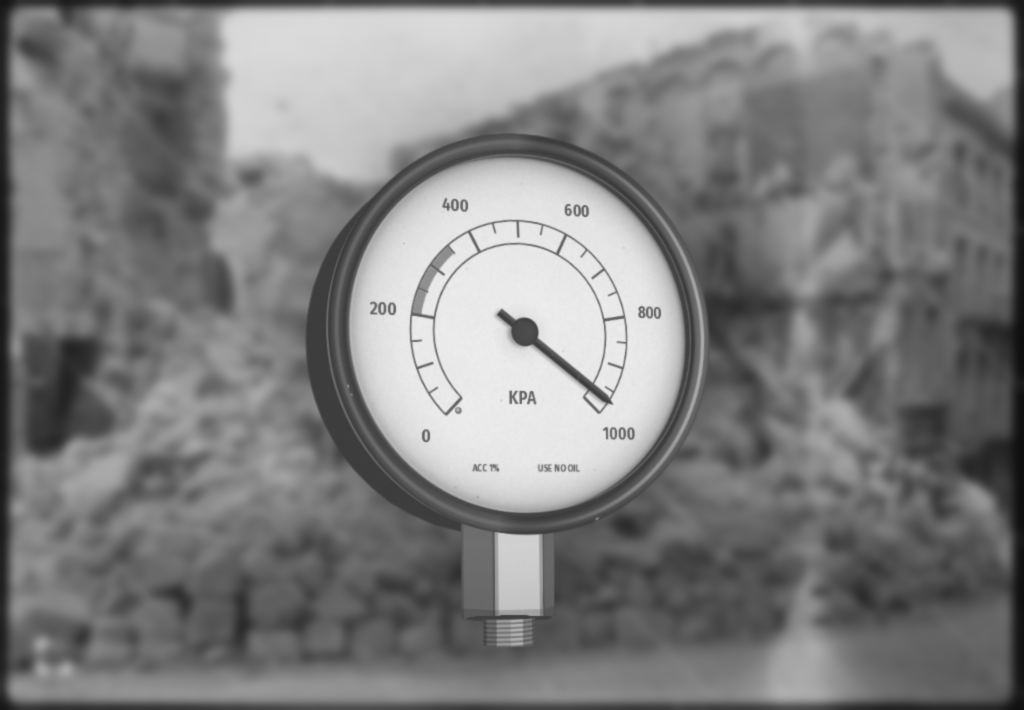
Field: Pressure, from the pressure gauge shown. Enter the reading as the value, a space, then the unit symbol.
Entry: 975 kPa
